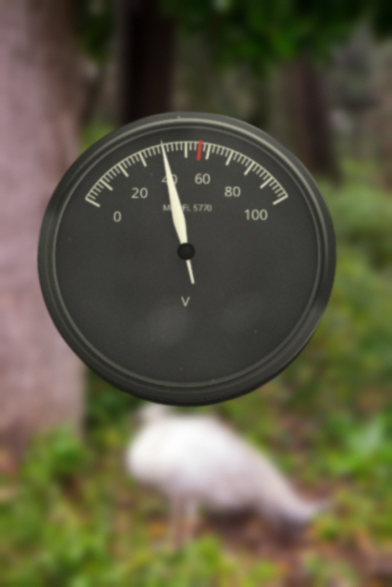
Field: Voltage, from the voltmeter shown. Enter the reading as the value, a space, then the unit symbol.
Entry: 40 V
